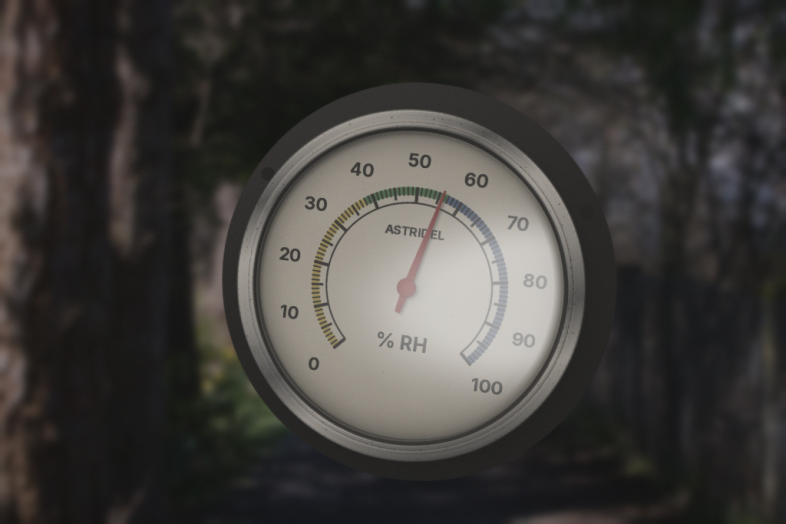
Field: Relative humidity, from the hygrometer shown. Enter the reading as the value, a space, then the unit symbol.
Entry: 56 %
